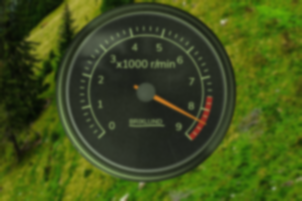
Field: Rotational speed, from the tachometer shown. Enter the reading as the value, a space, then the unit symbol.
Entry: 8400 rpm
